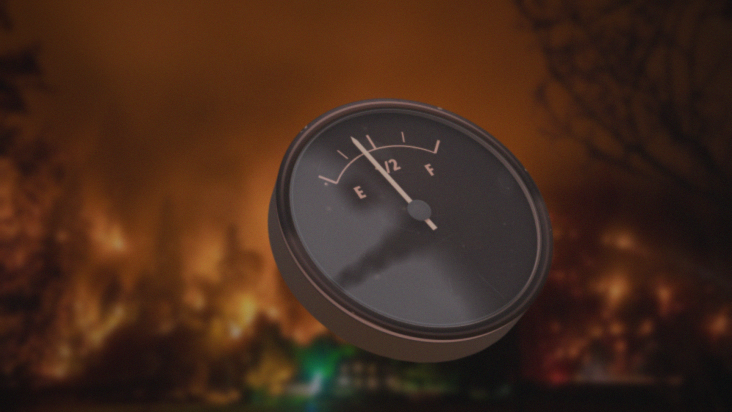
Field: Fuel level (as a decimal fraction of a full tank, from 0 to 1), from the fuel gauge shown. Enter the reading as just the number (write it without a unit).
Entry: 0.375
